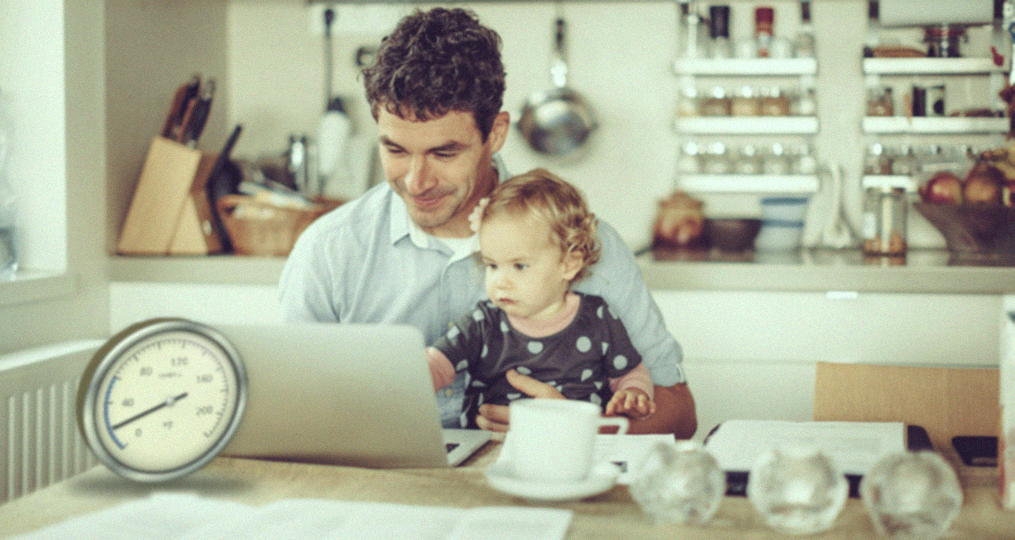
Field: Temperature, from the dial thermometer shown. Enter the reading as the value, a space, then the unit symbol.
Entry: 20 °F
